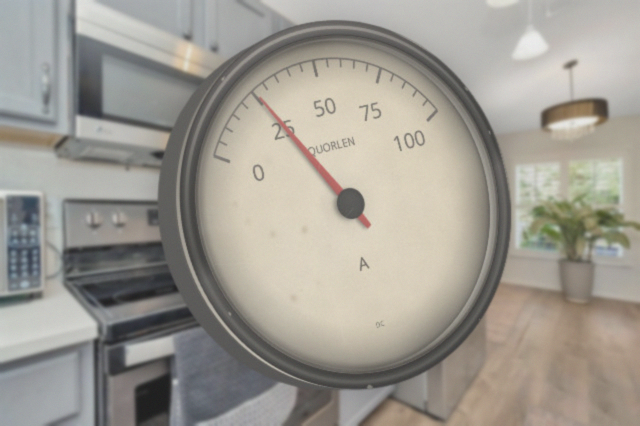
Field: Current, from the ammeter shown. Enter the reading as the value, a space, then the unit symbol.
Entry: 25 A
